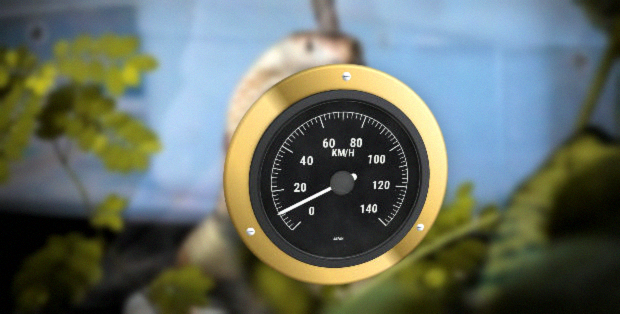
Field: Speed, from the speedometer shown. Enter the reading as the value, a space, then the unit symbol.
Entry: 10 km/h
